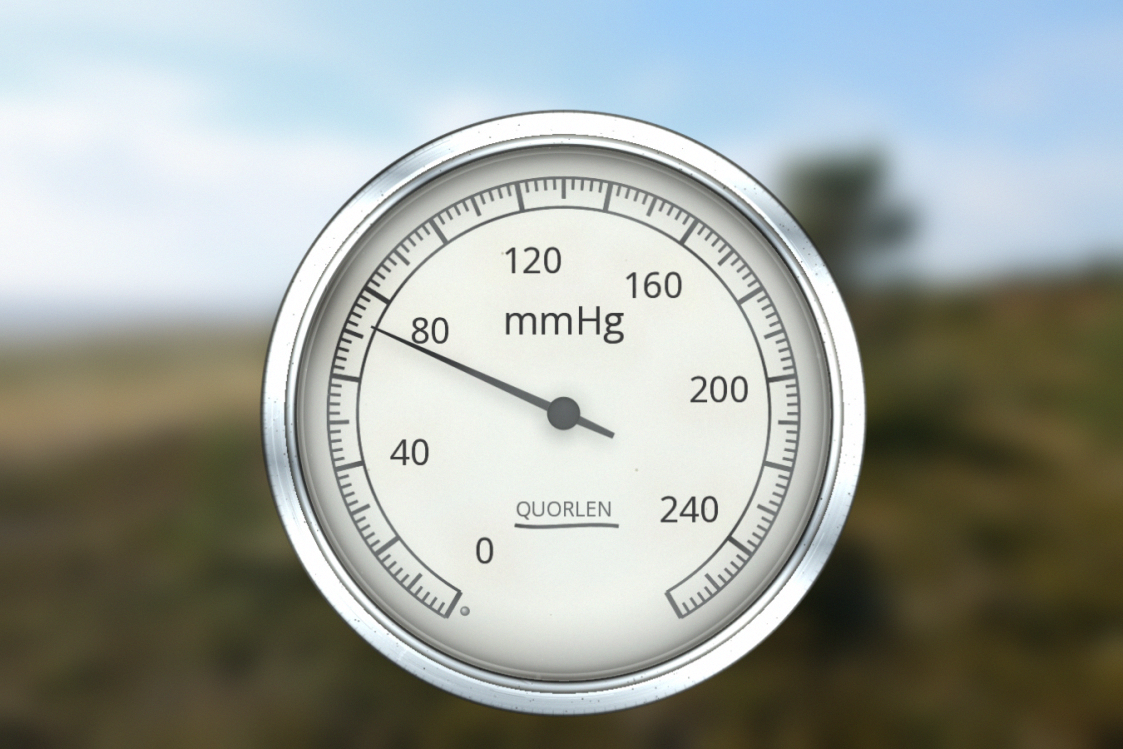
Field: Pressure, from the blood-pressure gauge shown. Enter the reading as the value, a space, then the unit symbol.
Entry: 73 mmHg
